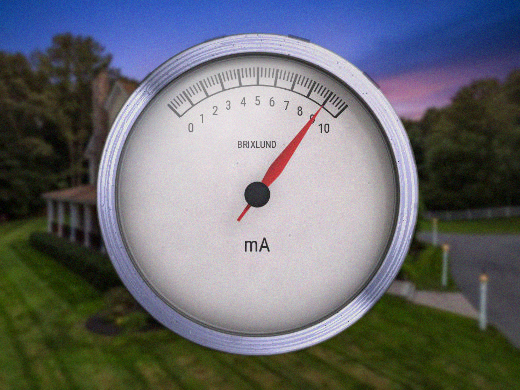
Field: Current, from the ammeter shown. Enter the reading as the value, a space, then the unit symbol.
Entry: 9 mA
